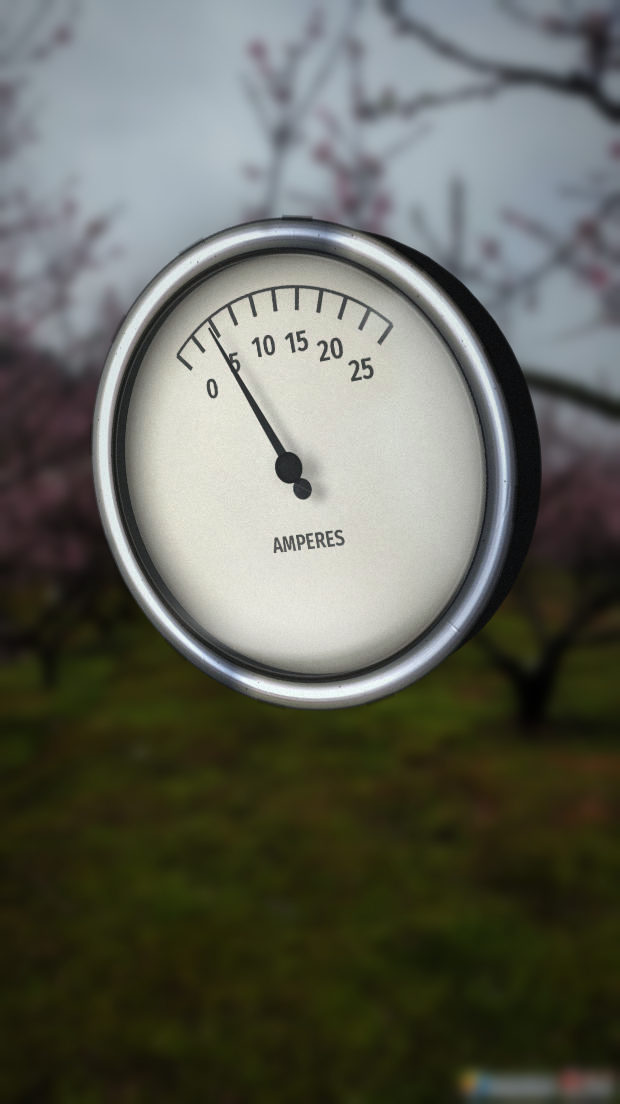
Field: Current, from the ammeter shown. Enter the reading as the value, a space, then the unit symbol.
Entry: 5 A
